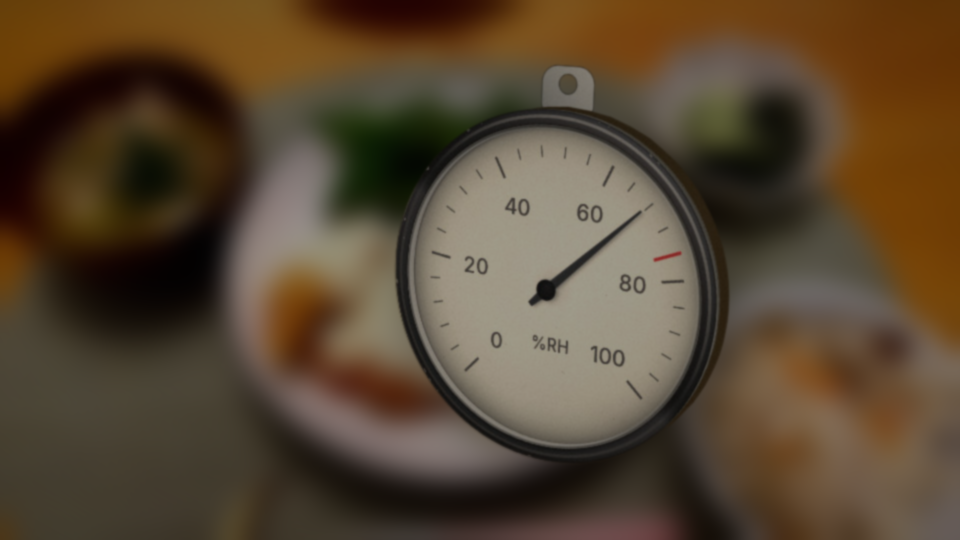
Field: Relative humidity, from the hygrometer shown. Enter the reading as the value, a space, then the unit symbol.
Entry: 68 %
